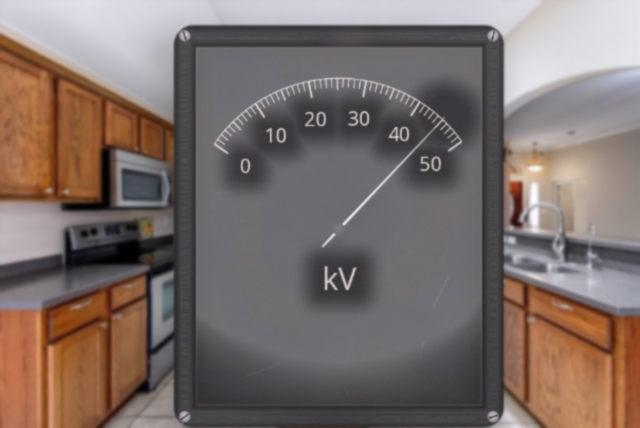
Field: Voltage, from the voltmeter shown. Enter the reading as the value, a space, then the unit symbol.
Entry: 45 kV
